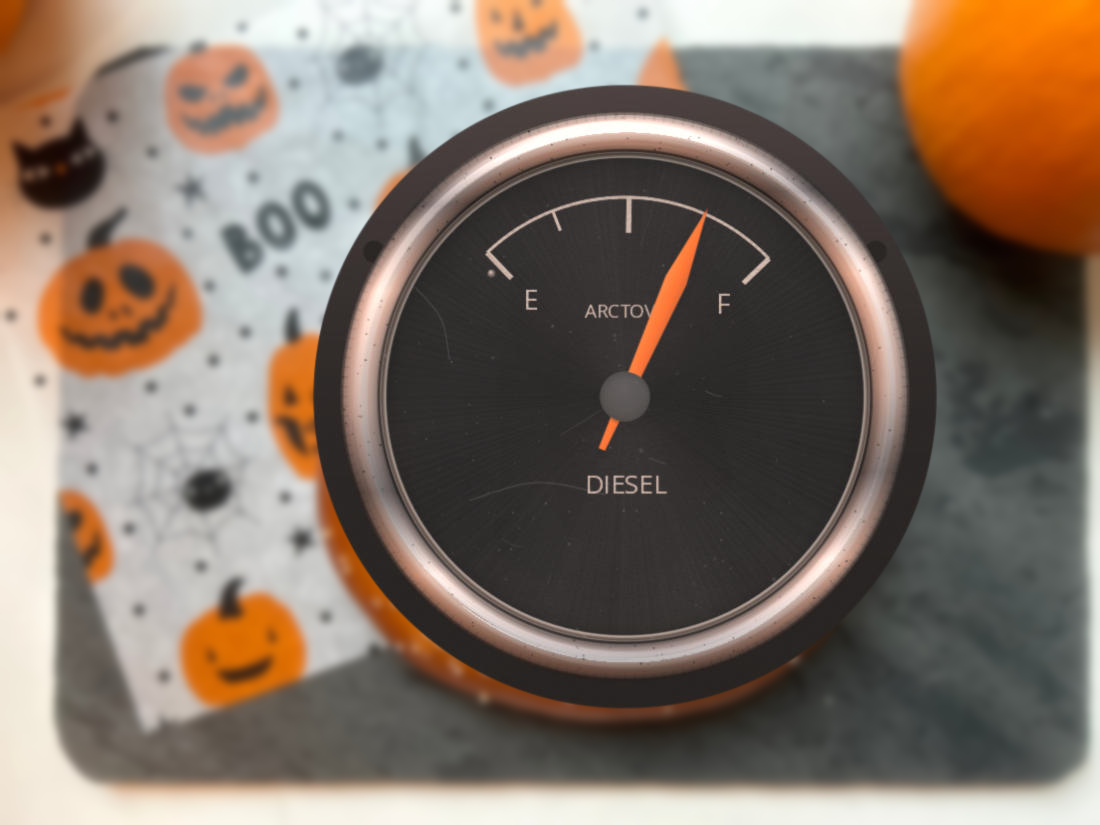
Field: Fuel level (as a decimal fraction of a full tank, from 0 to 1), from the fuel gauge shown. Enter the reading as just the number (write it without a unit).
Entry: 0.75
